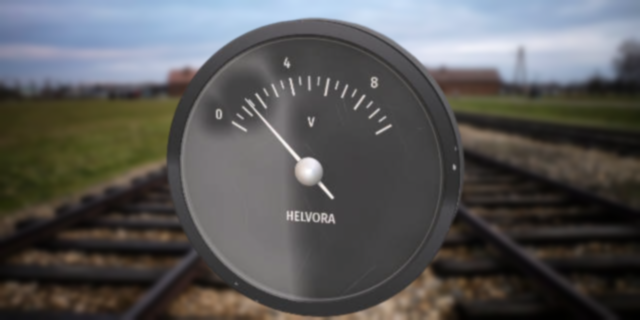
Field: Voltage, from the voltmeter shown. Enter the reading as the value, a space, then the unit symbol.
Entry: 1.5 V
